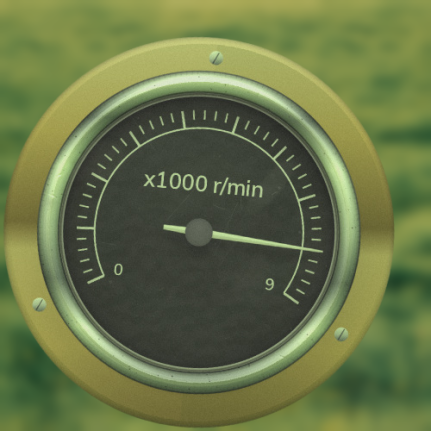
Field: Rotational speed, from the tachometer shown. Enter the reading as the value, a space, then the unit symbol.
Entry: 8000 rpm
